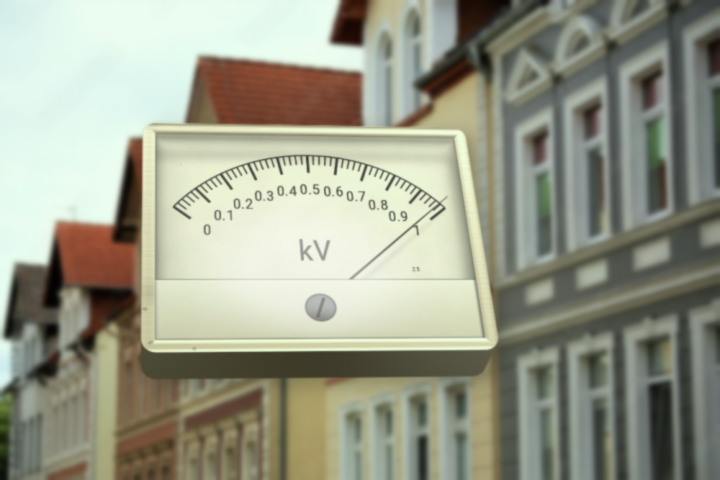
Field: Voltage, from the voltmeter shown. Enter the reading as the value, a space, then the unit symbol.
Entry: 0.98 kV
